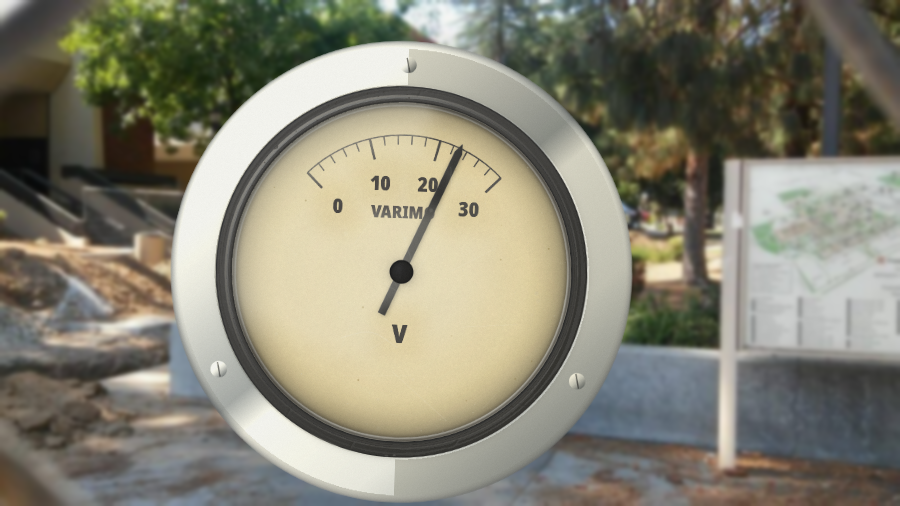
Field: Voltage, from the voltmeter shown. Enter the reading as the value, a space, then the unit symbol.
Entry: 23 V
